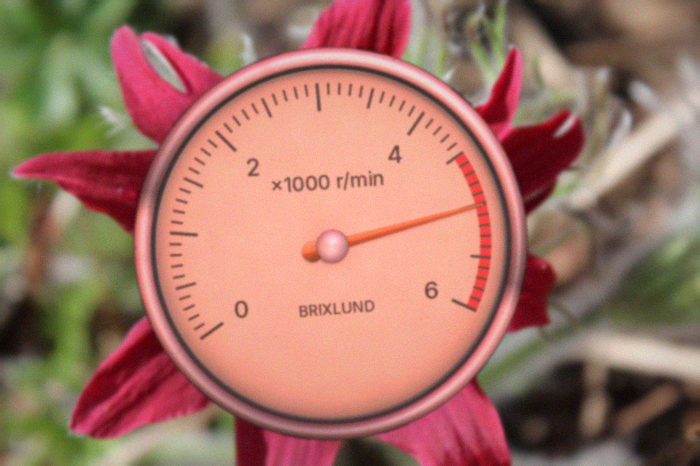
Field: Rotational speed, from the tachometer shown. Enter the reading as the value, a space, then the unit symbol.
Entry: 5000 rpm
